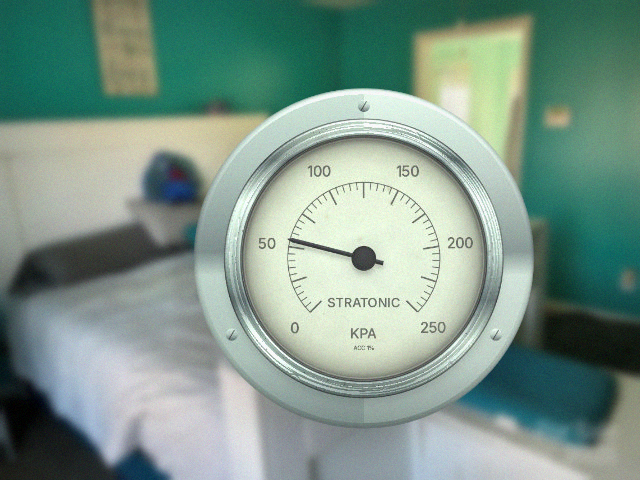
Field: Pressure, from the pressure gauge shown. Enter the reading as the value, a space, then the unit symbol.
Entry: 55 kPa
